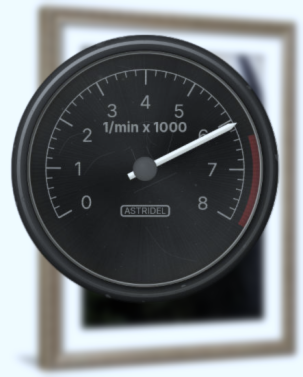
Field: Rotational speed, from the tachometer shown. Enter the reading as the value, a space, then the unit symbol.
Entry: 6100 rpm
